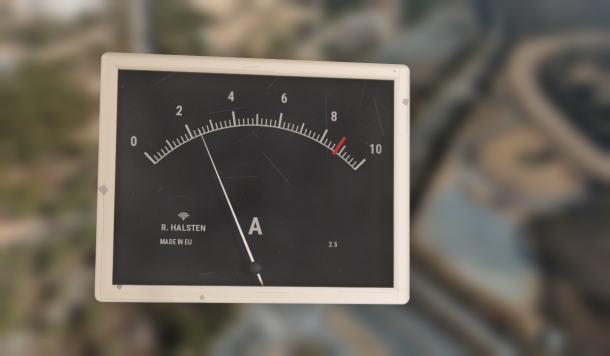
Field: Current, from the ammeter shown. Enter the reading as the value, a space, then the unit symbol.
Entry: 2.4 A
